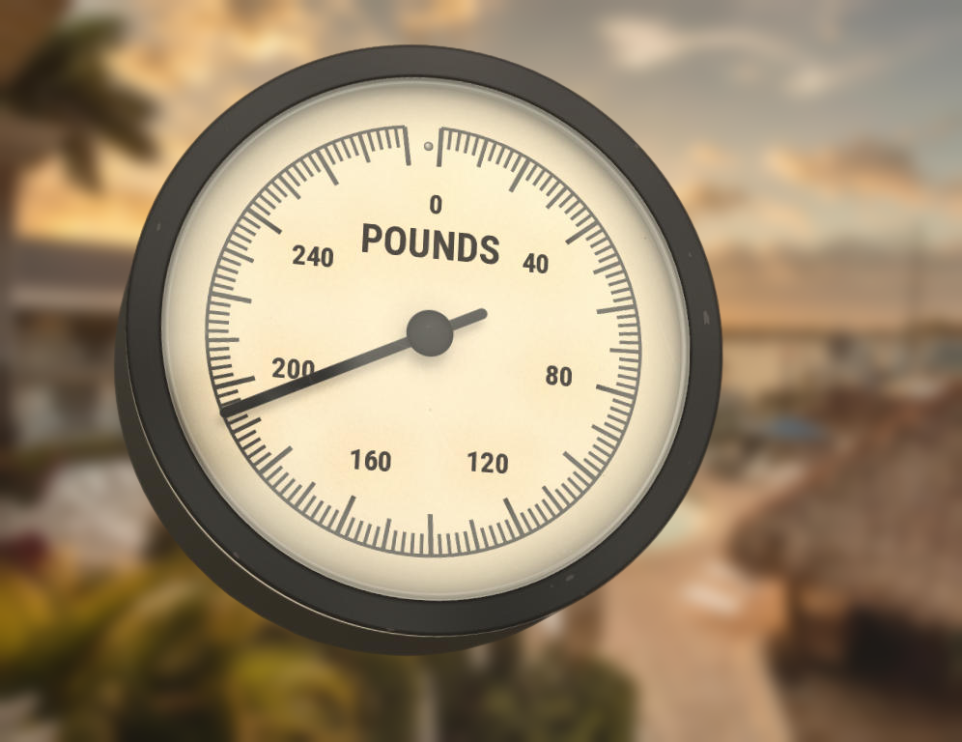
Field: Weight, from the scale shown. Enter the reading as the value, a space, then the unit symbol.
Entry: 194 lb
